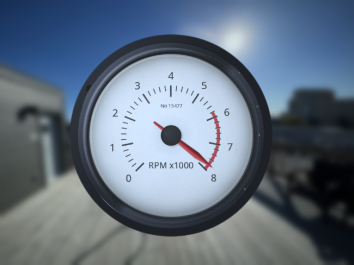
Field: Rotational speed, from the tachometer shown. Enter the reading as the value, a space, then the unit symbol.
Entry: 7800 rpm
